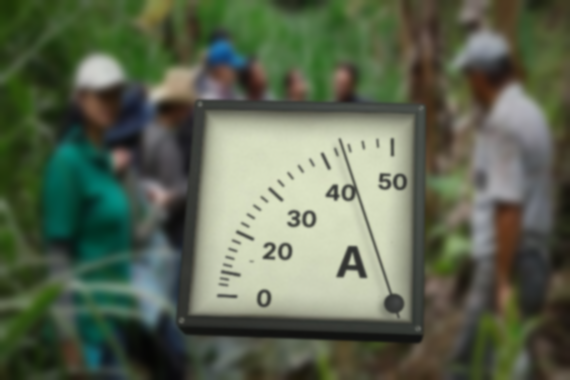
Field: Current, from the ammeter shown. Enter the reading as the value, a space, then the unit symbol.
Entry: 43 A
